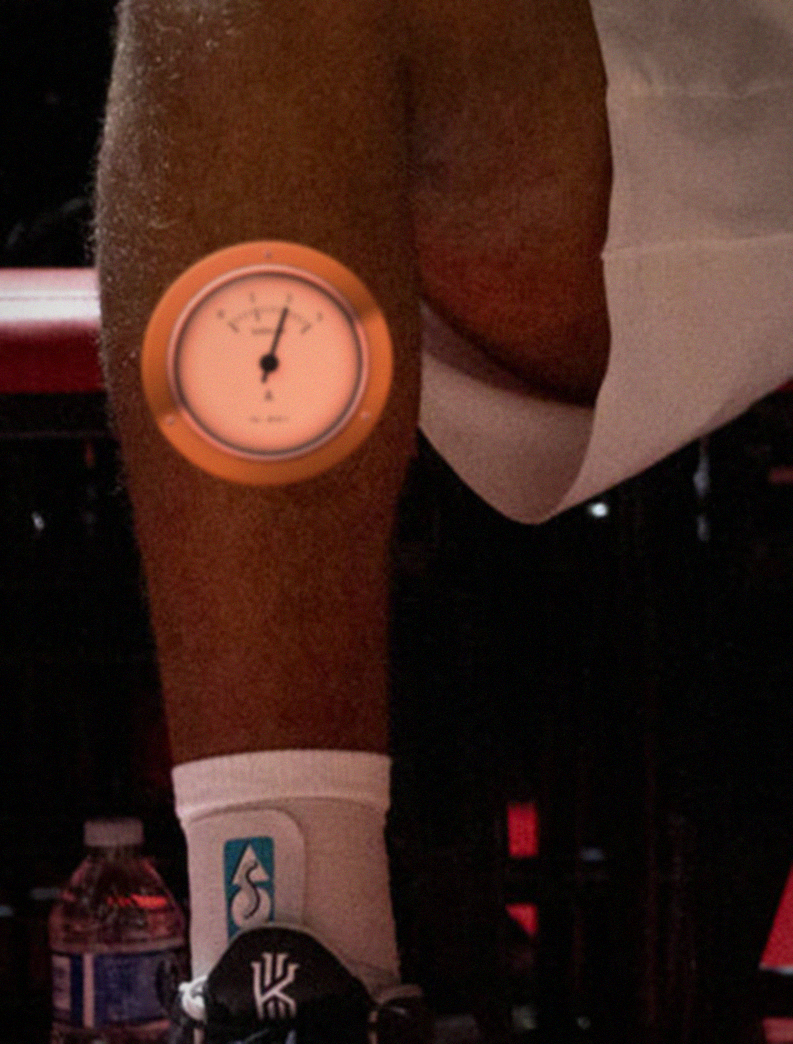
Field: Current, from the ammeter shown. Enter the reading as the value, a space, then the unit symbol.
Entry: 2 A
